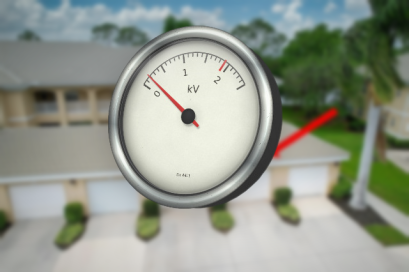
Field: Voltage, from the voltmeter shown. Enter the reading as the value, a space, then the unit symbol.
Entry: 0.2 kV
